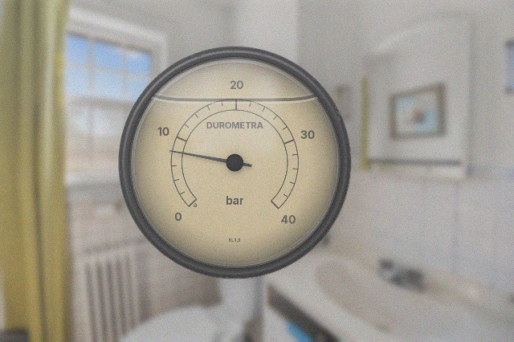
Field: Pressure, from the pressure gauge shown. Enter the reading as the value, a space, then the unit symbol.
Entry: 8 bar
